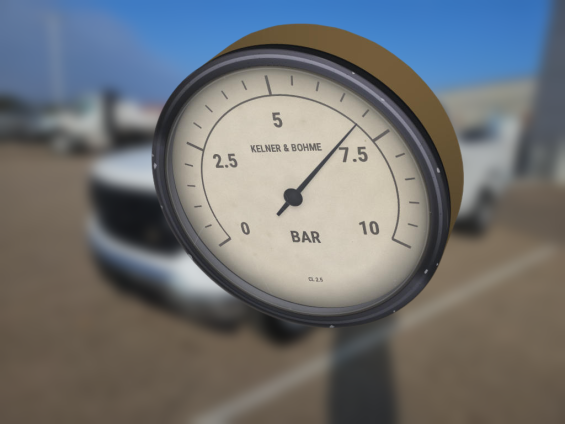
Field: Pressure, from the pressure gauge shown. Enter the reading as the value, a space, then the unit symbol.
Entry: 7 bar
